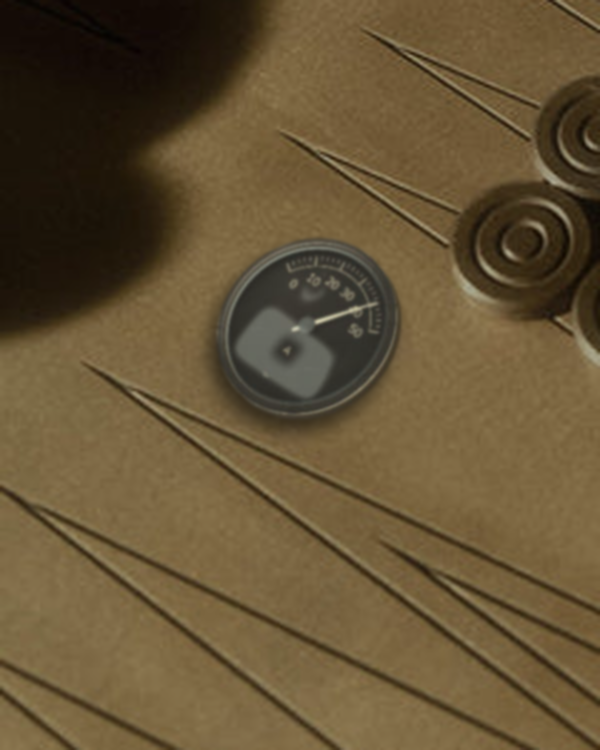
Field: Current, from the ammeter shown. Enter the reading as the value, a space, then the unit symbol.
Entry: 40 A
